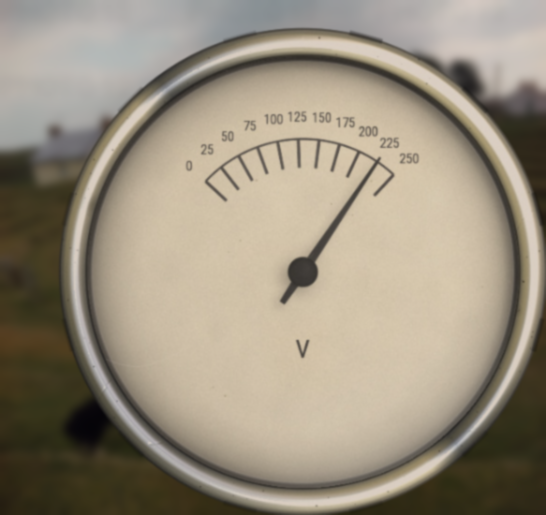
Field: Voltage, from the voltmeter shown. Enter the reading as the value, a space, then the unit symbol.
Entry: 225 V
